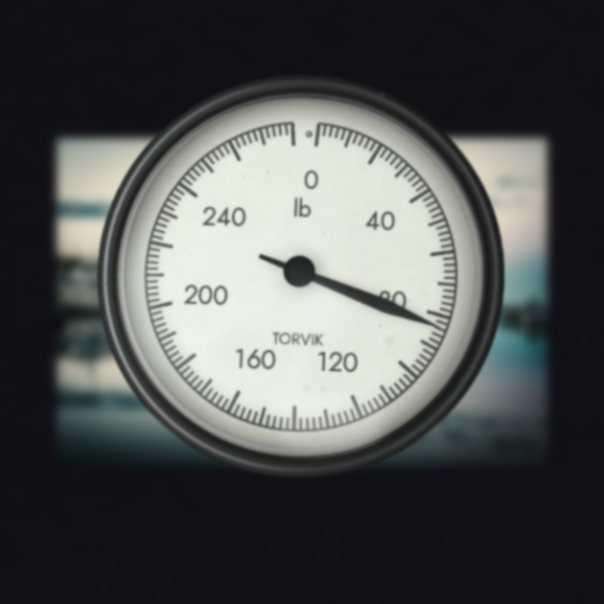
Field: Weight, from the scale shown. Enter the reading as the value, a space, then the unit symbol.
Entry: 84 lb
